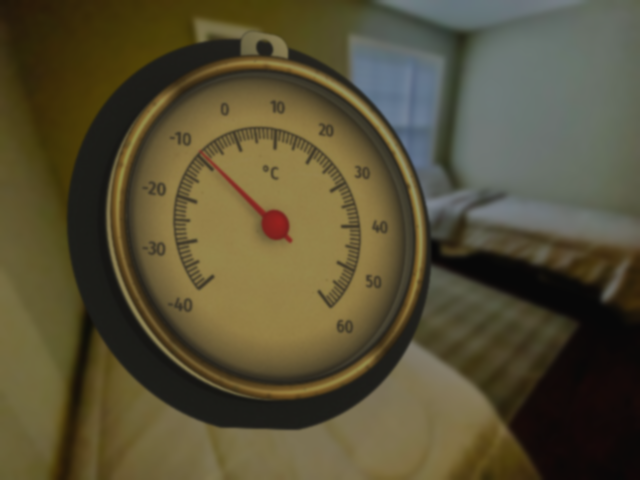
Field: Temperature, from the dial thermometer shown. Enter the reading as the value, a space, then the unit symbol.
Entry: -10 °C
